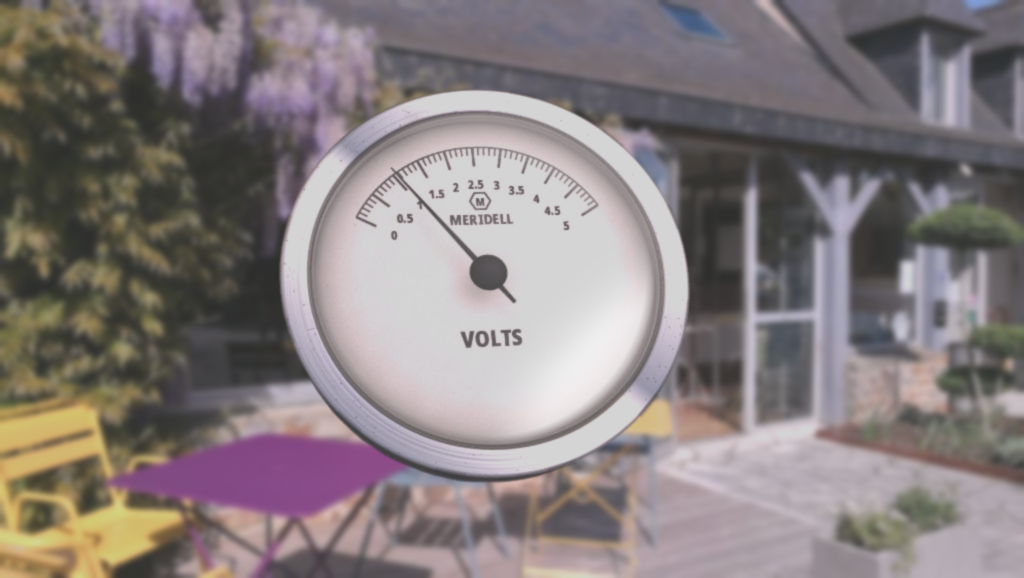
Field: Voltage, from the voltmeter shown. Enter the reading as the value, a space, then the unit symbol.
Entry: 1 V
